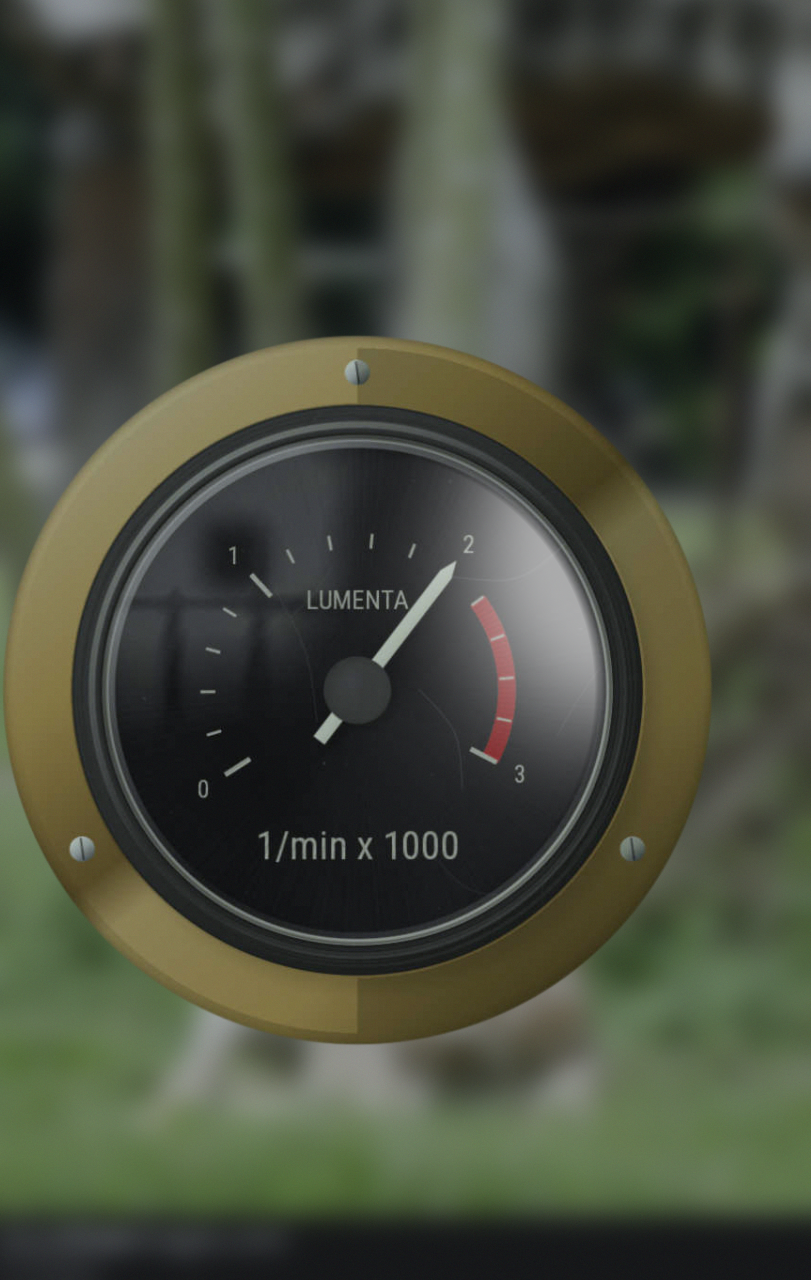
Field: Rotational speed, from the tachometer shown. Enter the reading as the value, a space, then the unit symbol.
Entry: 2000 rpm
